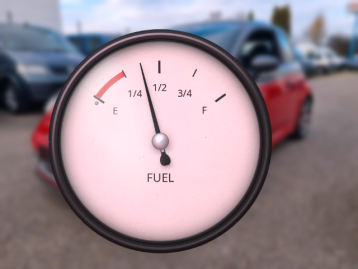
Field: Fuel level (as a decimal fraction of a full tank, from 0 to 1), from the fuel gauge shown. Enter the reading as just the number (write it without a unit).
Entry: 0.375
